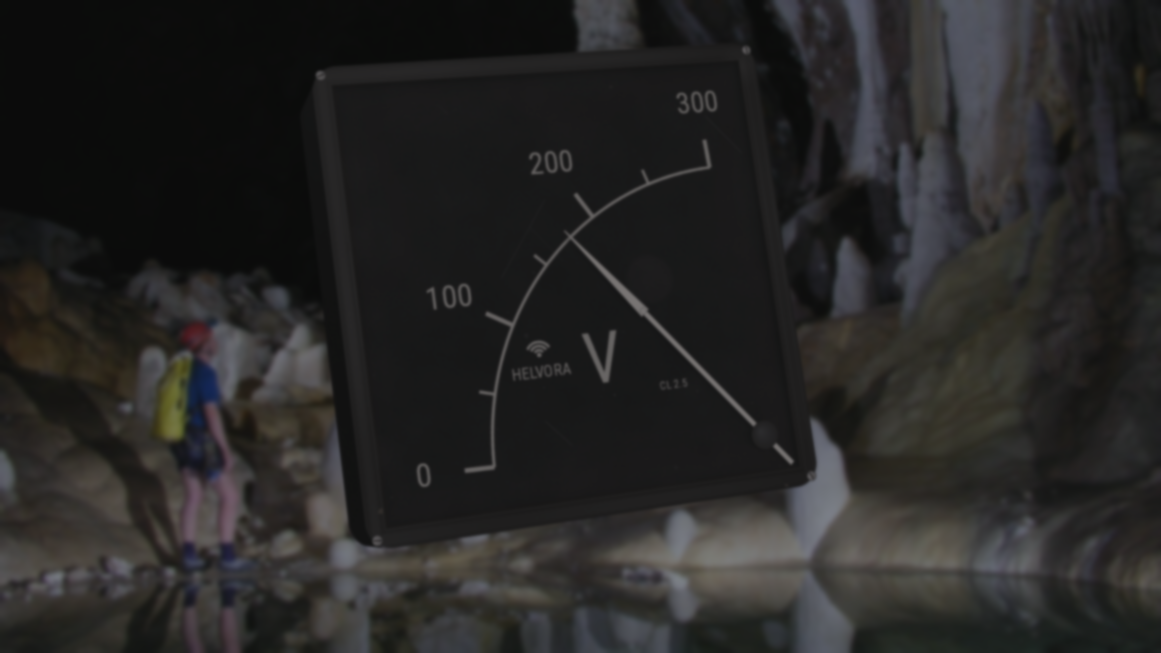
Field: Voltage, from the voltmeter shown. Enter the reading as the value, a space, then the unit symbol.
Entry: 175 V
